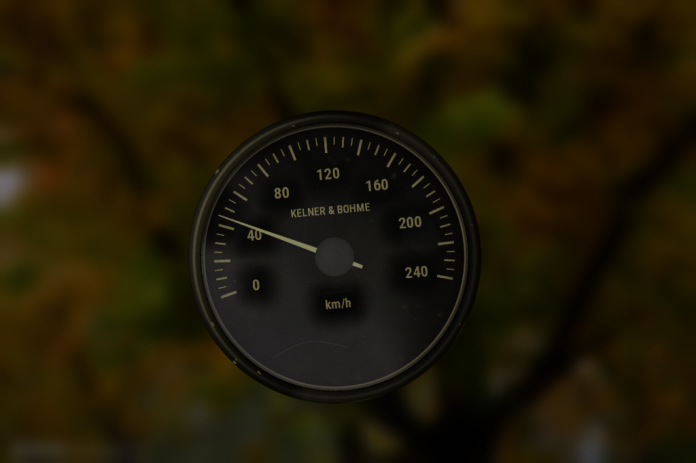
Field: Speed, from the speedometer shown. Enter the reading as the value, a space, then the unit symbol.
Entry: 45 km/h
